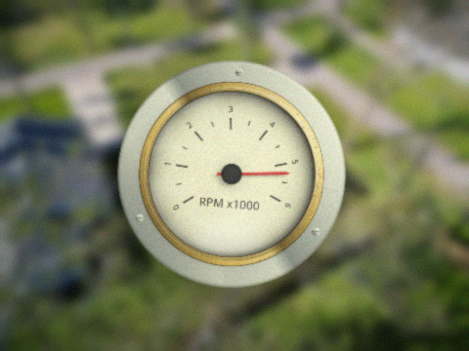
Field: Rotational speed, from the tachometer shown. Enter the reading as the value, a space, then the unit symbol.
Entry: 5250 rpm
